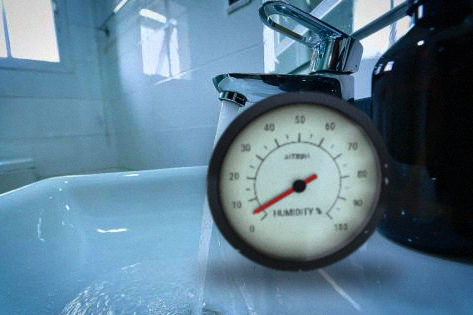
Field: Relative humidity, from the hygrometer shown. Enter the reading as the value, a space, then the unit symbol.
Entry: 5 %
